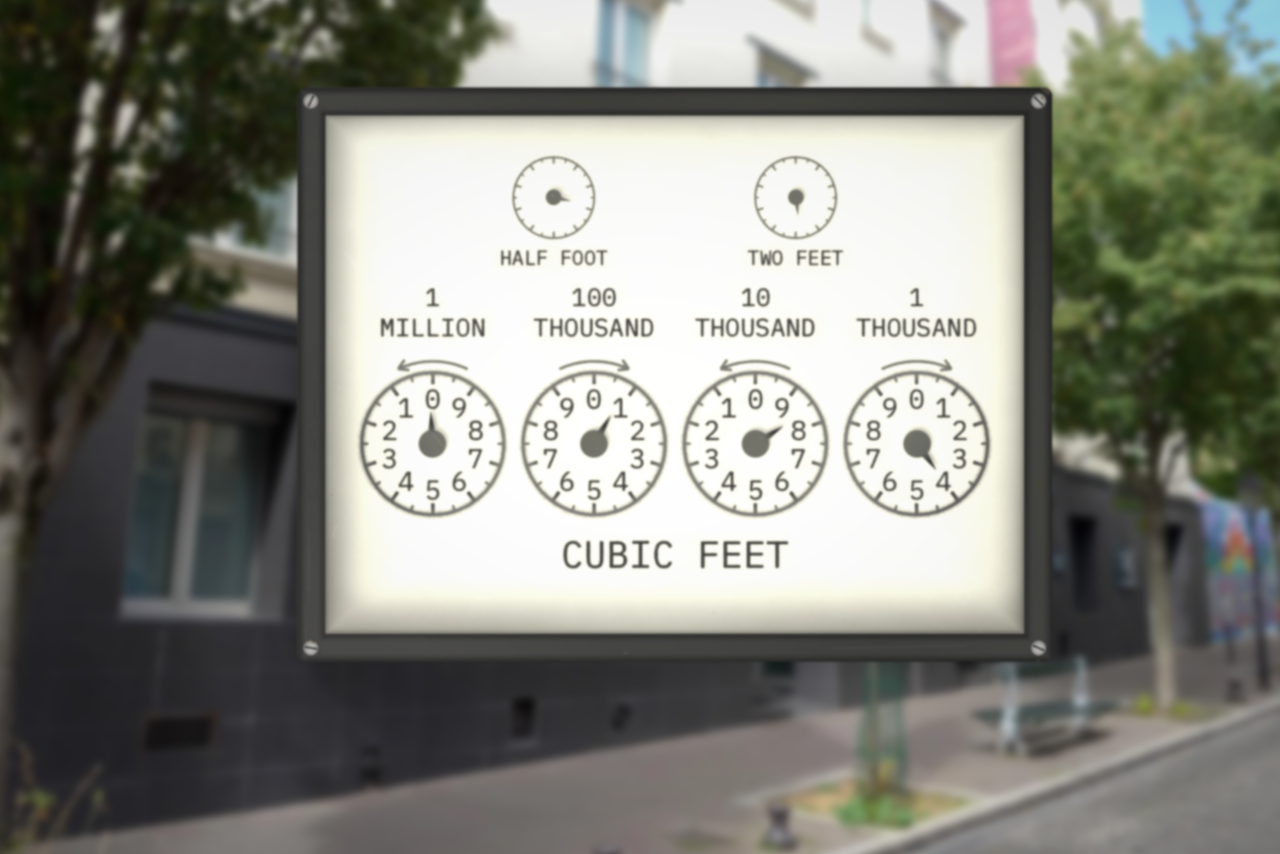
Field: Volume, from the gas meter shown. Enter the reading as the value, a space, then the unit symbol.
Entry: 8400 ft³
